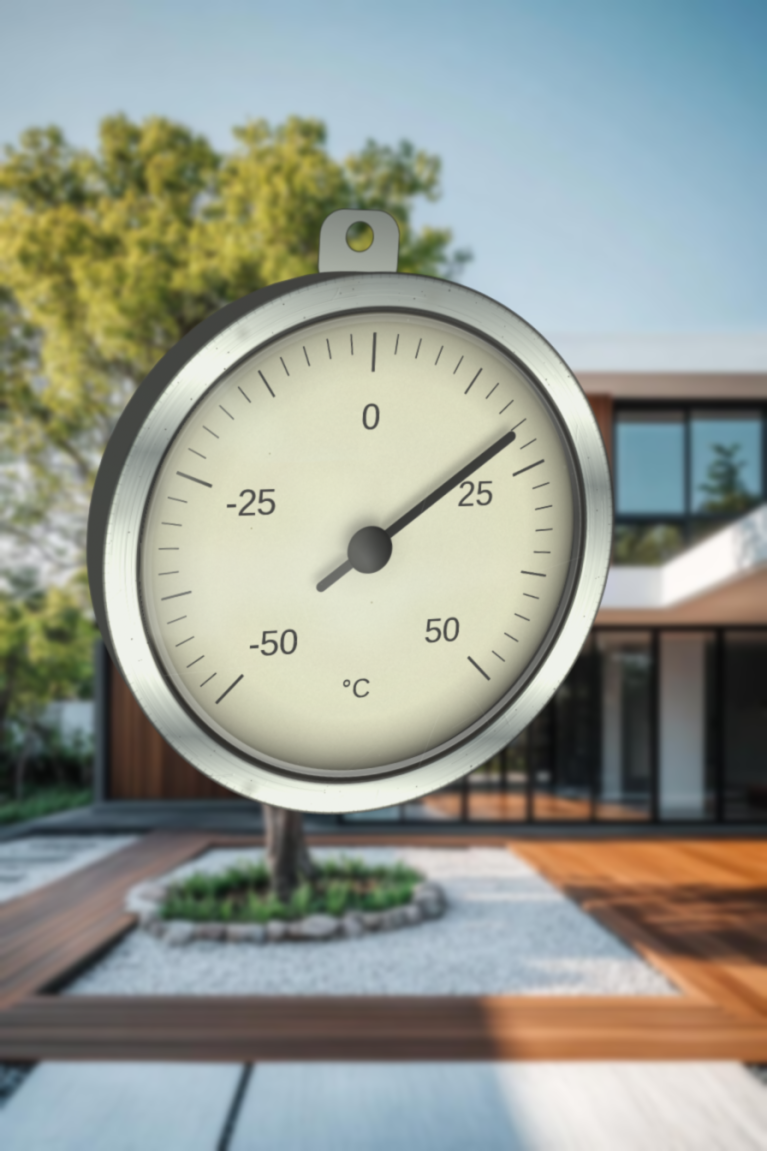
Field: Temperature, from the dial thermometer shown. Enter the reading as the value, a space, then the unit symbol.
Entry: 20 °C
